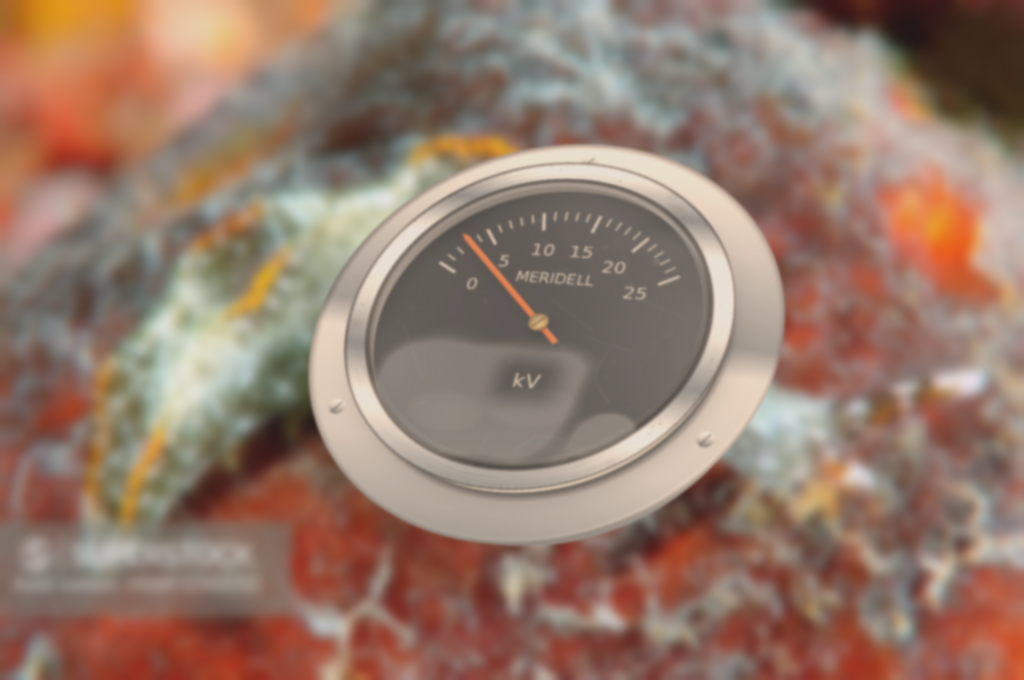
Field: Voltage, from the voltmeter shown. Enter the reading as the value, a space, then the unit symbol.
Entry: 3 kV
